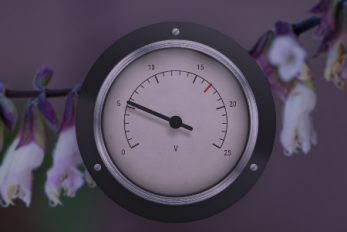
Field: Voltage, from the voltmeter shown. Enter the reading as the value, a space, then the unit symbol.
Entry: 5.5 V
